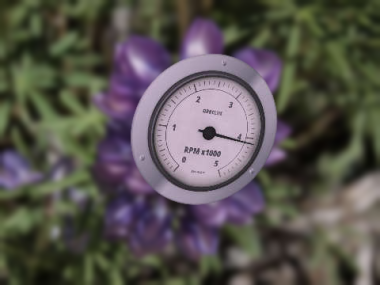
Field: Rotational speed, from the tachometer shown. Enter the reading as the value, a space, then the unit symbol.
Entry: 4100 rpm
